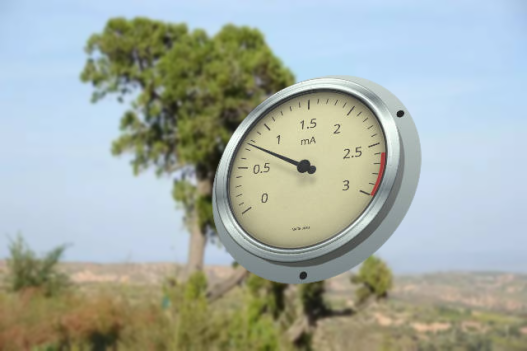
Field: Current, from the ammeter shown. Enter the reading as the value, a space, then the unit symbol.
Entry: 0.75 mA
